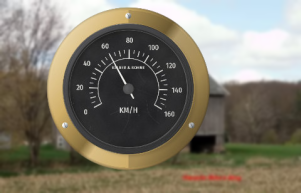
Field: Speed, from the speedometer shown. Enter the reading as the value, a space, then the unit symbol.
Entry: 60 km/h
